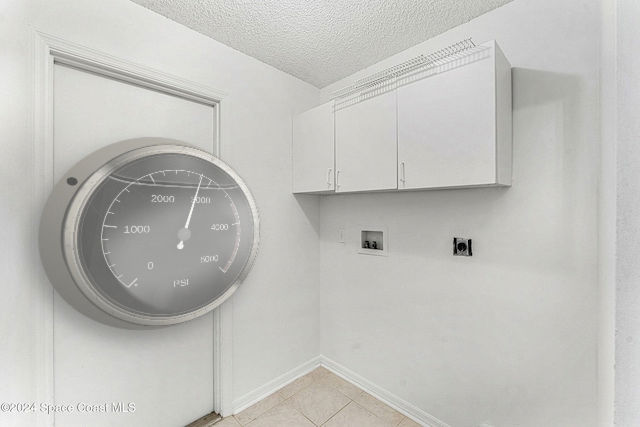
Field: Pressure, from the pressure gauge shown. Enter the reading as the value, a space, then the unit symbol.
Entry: 2800 psi
